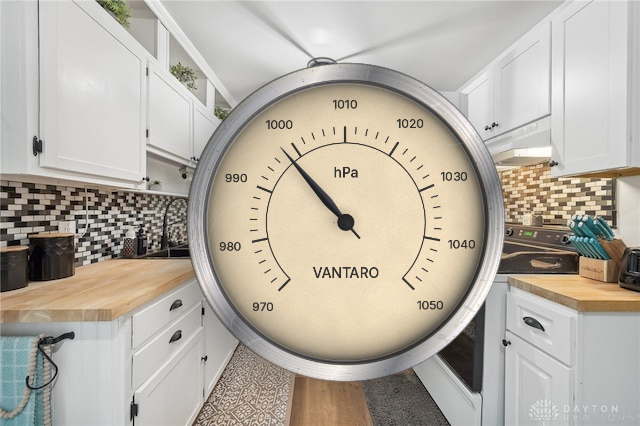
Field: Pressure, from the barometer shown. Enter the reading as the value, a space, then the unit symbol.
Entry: 998 hPa
